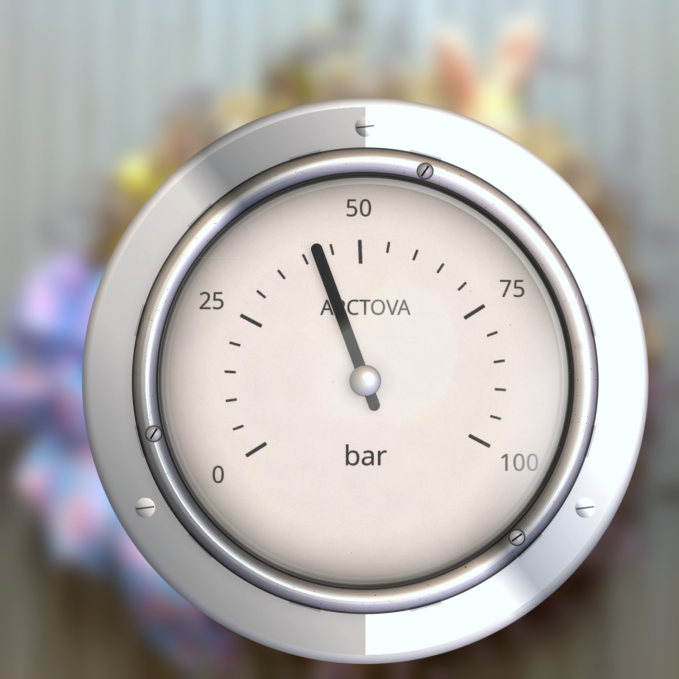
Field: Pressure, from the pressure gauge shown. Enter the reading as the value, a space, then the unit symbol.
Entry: 42.5 bar
